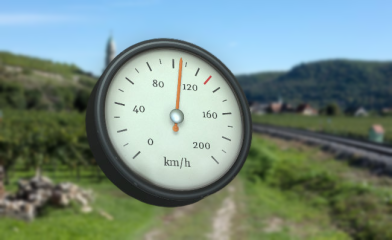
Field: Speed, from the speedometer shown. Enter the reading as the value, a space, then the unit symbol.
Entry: 105 km/h
